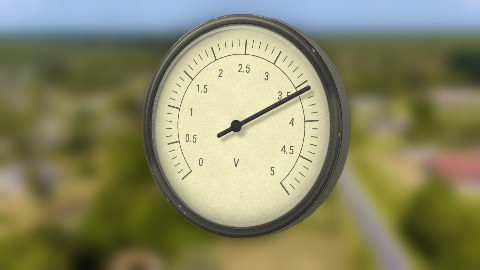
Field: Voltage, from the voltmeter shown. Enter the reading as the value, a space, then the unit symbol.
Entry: 3.6 V
